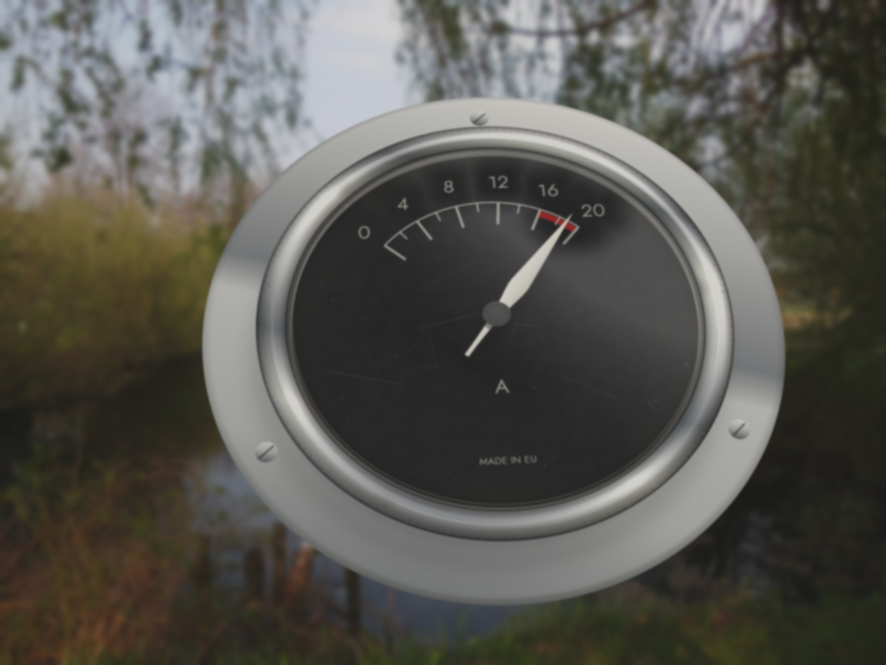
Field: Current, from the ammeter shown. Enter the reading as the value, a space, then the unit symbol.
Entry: 19 A
